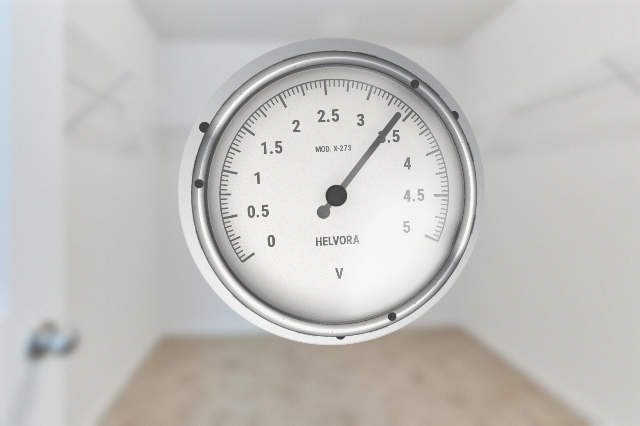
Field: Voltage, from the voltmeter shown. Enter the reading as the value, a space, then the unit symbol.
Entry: 3.4 V
